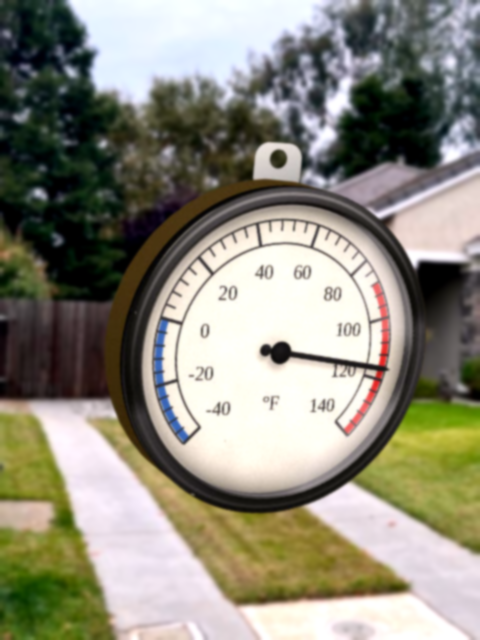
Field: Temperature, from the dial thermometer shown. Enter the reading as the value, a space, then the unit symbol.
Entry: 116 °F
